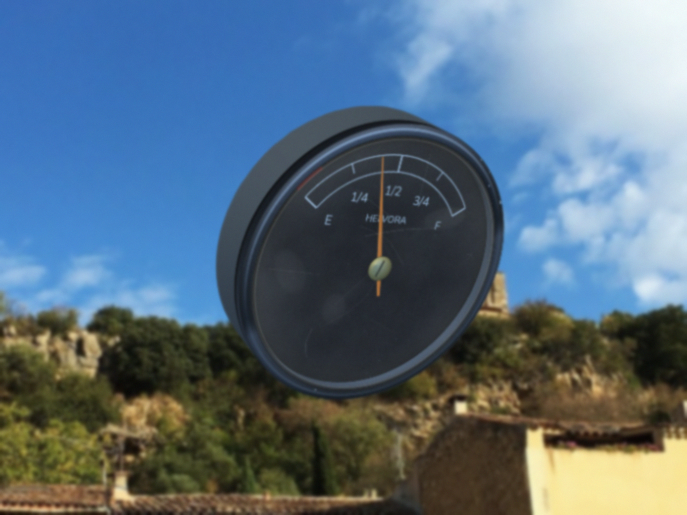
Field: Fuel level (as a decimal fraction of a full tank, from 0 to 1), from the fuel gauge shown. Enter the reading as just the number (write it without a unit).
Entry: 0.375
